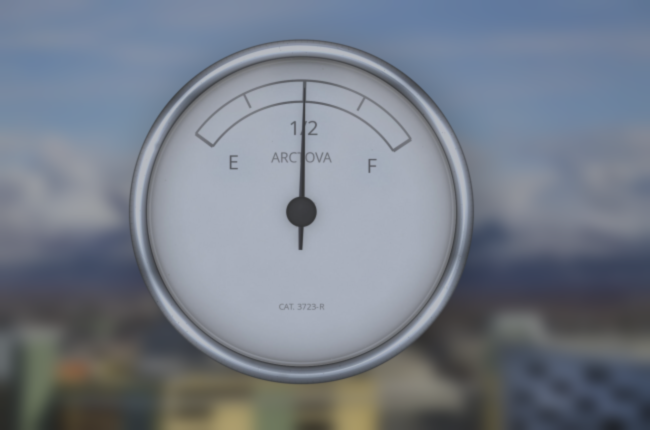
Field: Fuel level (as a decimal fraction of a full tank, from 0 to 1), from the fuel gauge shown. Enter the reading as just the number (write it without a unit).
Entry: 0.5
